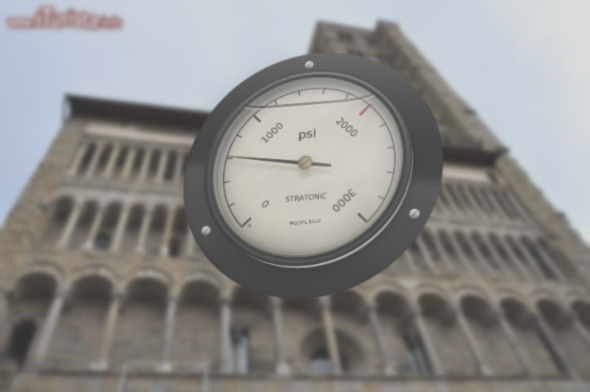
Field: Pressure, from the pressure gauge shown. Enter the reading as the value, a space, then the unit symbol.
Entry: 600 psi
